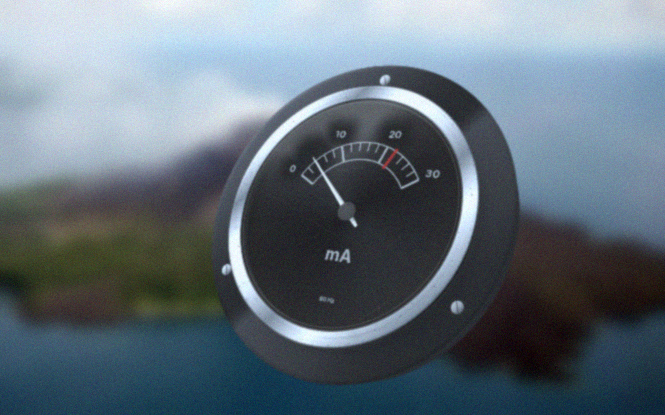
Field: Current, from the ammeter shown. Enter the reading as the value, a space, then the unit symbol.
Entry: 4 mA
